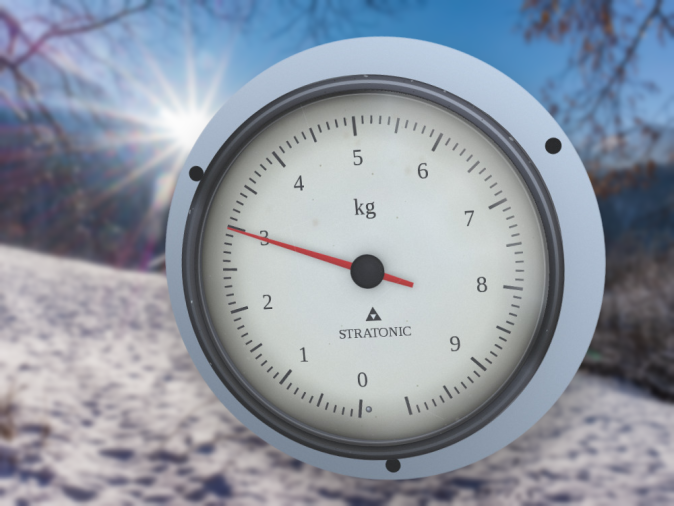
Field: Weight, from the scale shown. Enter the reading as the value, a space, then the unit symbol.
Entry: 3 kg
